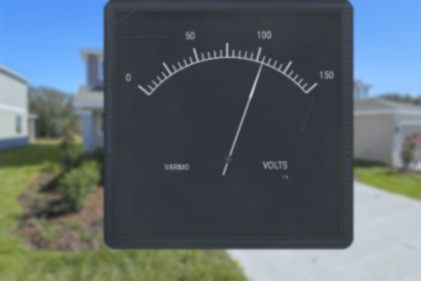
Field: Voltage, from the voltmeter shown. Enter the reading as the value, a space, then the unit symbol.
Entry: 105 V
